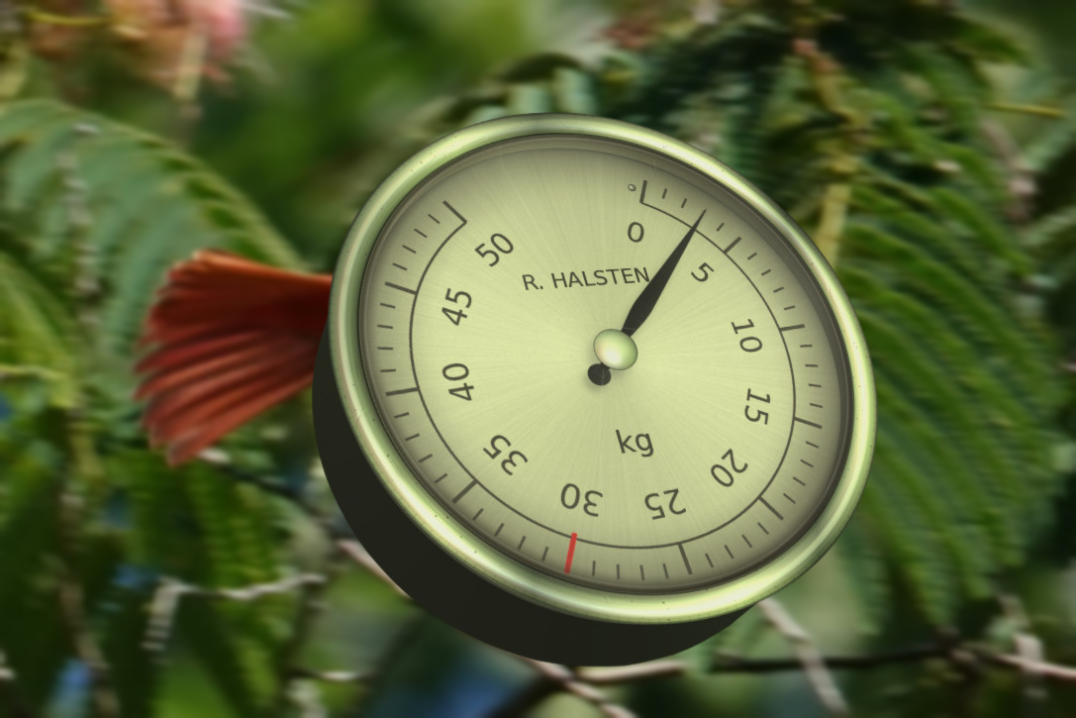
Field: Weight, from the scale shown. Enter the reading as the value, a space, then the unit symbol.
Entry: 3 kg
